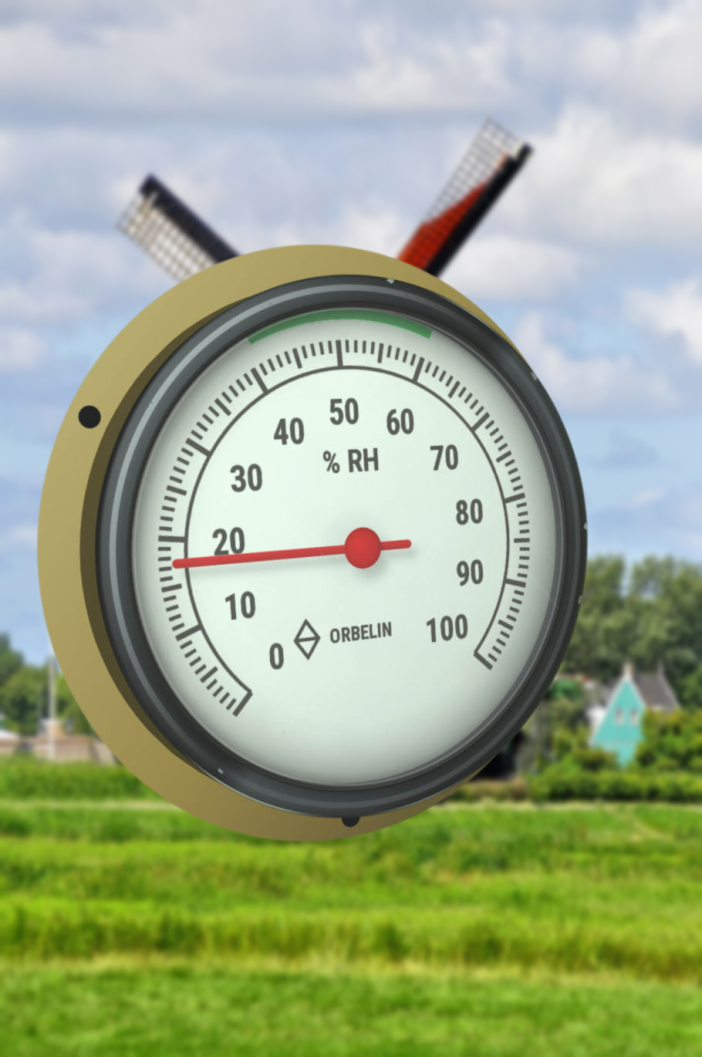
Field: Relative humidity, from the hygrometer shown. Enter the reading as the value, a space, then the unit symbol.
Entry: 17.5 %
